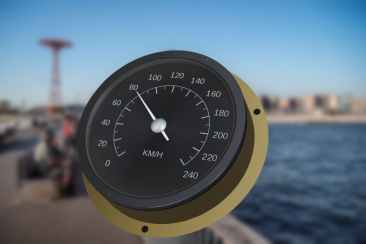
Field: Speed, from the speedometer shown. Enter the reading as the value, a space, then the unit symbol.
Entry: 80 km/h
